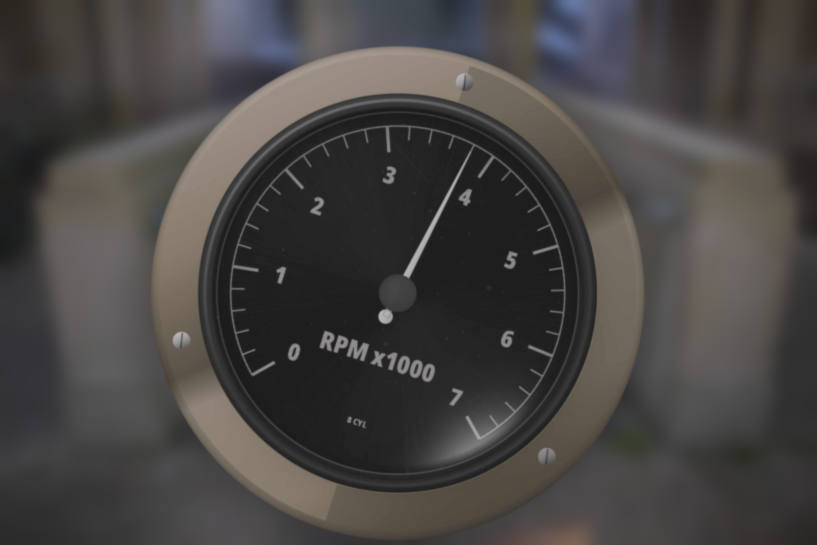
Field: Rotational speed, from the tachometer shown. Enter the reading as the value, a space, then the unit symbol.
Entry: 3800 rpm
